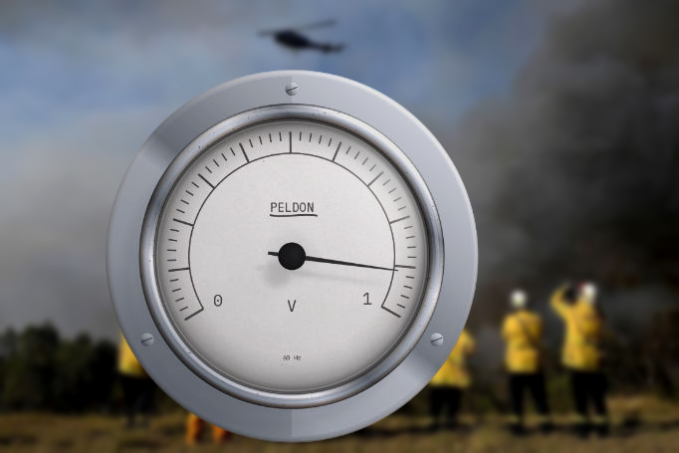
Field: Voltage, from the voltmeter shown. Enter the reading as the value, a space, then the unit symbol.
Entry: 0.91 V
